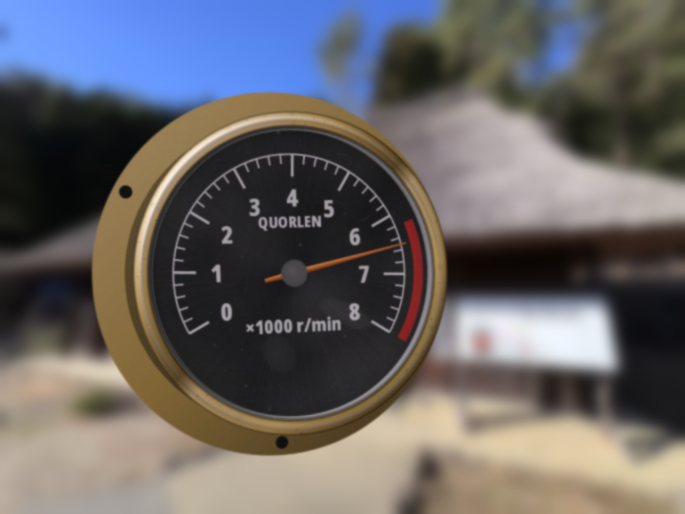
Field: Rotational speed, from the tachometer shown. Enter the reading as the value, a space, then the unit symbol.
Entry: 6500 rpm
